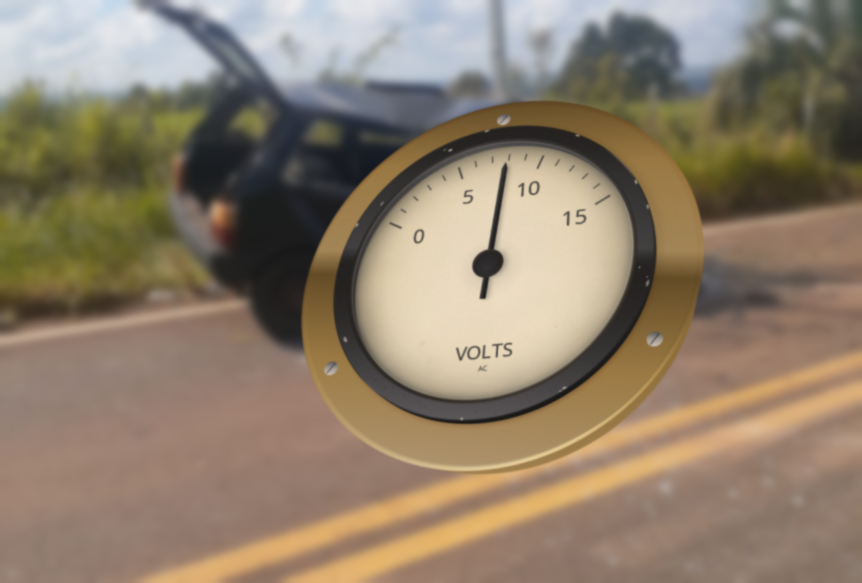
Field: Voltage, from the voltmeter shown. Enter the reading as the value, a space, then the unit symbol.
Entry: 8 V
